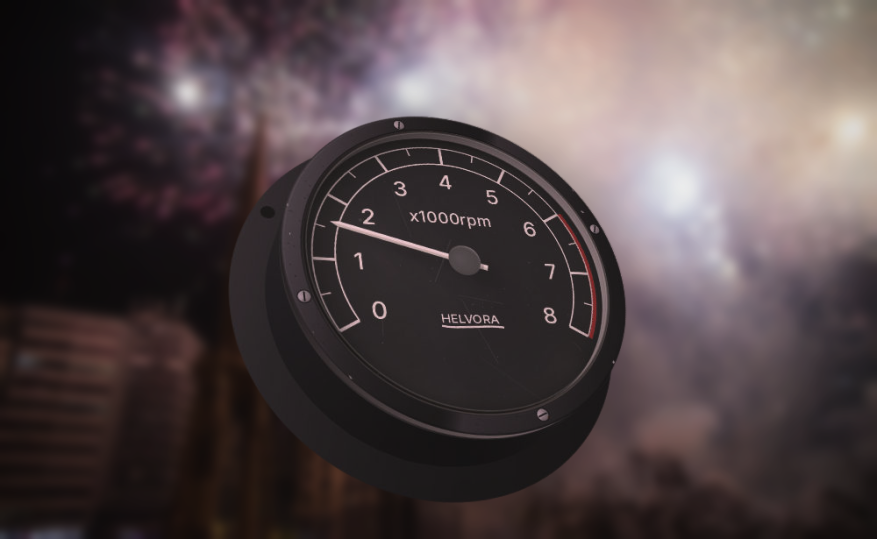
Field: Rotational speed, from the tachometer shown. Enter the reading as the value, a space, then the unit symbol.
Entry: 1500 rpm
